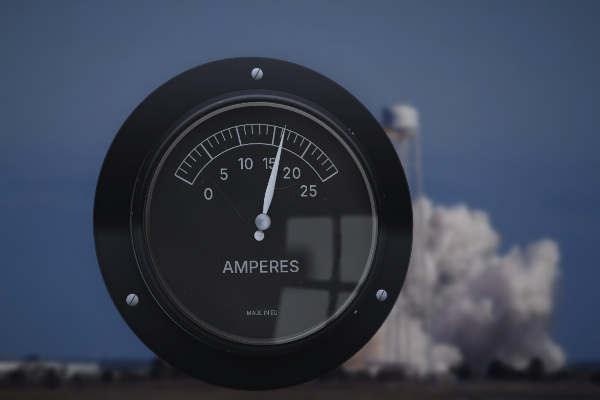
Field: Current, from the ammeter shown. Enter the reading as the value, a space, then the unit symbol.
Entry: 16 A
